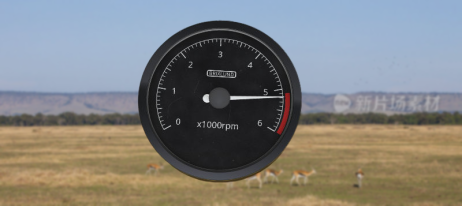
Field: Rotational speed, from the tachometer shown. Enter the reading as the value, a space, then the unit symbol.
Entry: 5200 rpm
